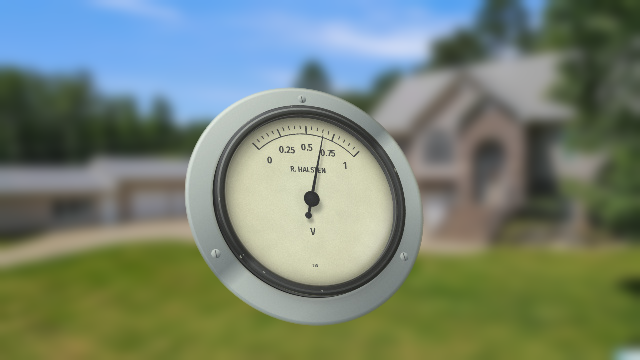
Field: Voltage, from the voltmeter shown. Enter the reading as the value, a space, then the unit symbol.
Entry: 0.65 V
